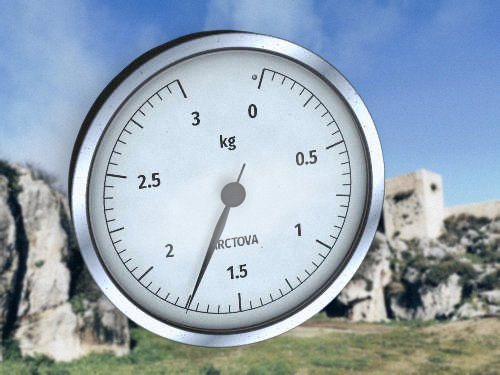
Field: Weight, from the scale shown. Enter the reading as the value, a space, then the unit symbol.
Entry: 1.75 kg
